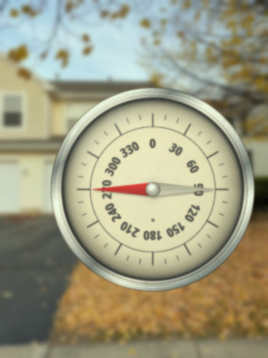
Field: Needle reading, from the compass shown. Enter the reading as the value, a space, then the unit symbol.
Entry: 270 °
